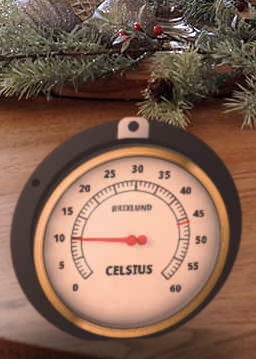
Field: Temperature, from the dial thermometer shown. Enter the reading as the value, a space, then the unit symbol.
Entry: 10 °C
